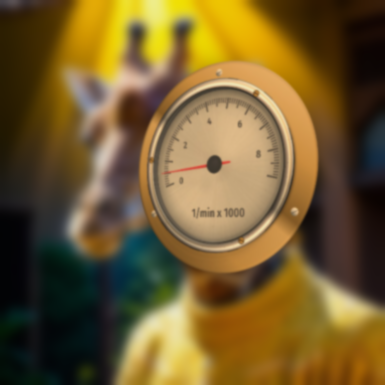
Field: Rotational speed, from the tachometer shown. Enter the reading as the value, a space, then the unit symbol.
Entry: 500 rpm
